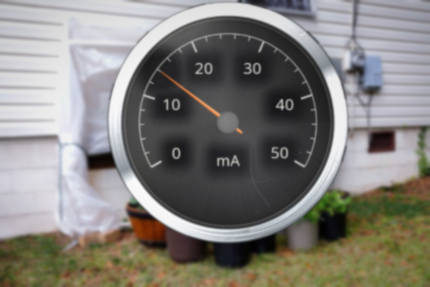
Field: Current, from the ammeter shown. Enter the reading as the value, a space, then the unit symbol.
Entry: 14 mA
